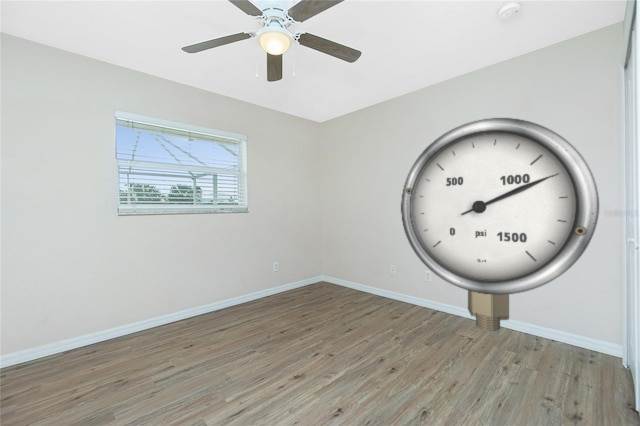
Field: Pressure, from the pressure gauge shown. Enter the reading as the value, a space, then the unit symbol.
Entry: 1100 psi
